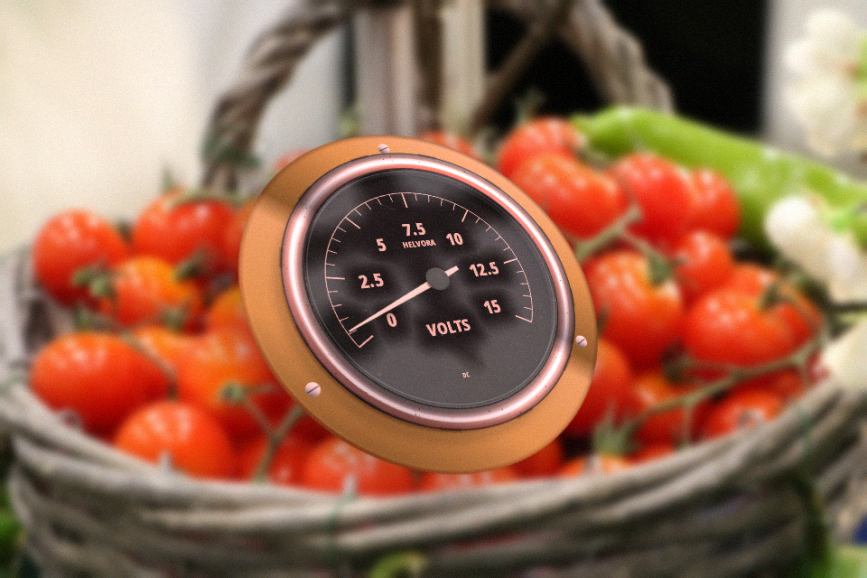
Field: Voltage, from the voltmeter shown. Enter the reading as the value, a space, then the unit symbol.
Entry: 0.5 V
